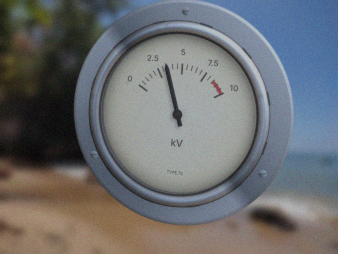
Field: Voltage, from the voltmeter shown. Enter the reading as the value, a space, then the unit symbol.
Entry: 3.5 kV
